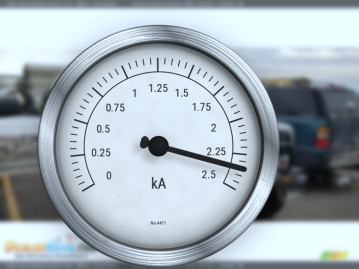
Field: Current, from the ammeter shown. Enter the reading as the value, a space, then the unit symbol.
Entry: 2.35 kA
